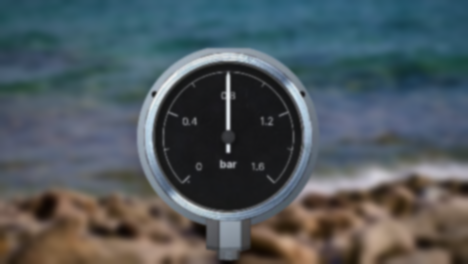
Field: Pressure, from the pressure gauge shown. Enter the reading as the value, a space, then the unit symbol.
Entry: 0.8 bar
